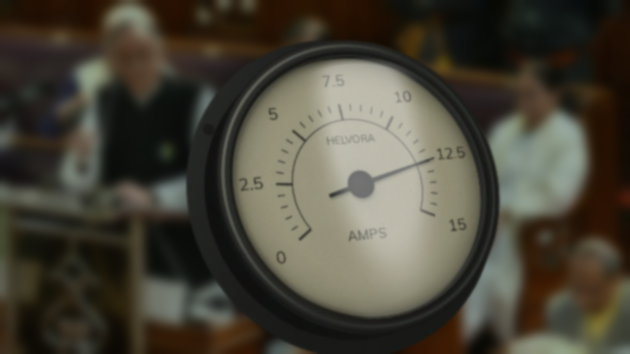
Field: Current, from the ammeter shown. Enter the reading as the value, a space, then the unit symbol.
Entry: 12.5 A
